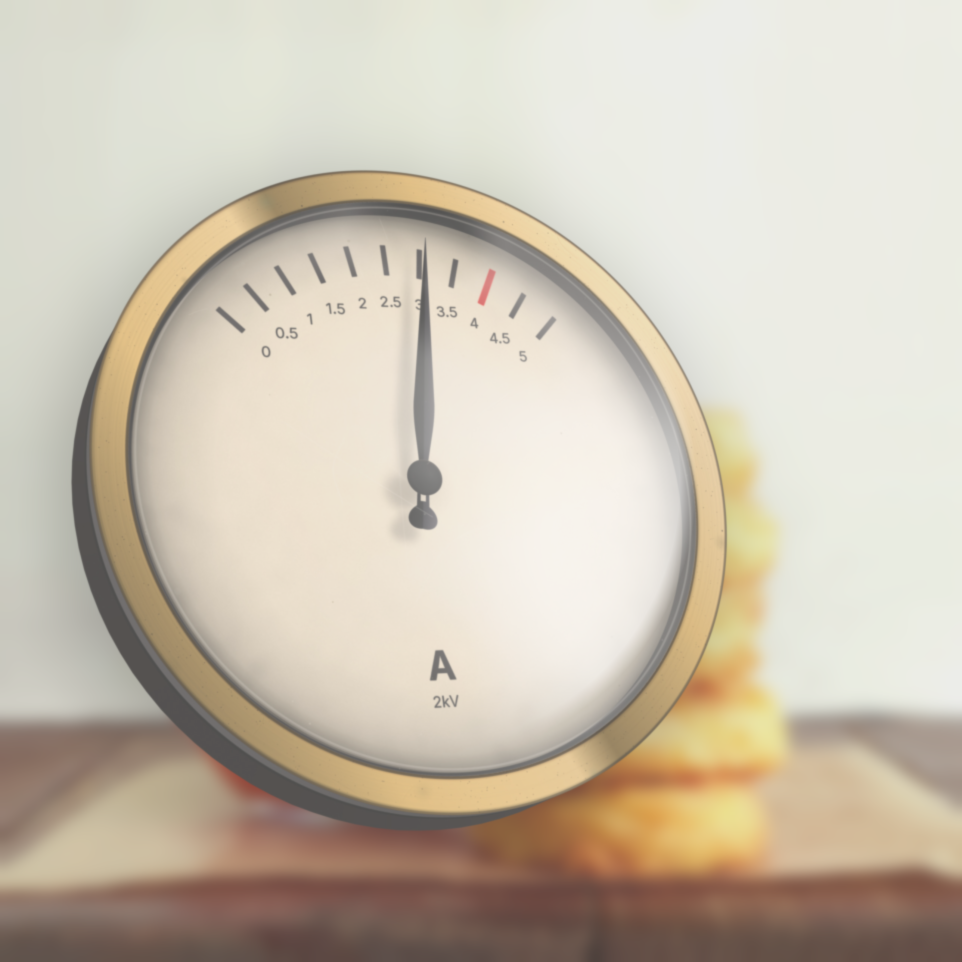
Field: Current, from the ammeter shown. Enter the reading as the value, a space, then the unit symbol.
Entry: 3 A
